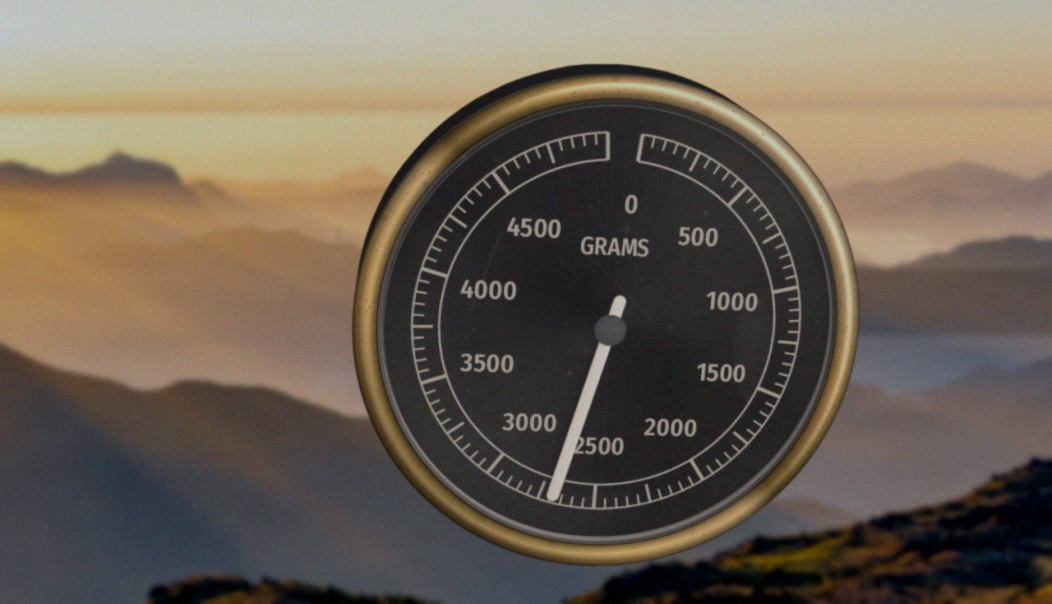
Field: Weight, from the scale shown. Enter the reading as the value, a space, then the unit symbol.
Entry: 2700 g
